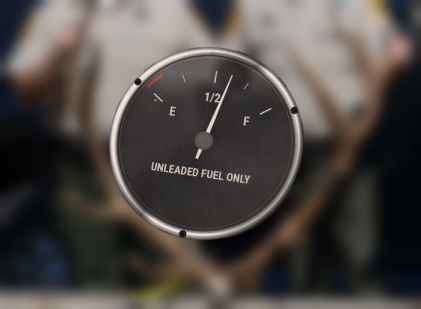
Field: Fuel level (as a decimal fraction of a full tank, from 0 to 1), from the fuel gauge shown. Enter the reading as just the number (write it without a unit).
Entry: 0.625
